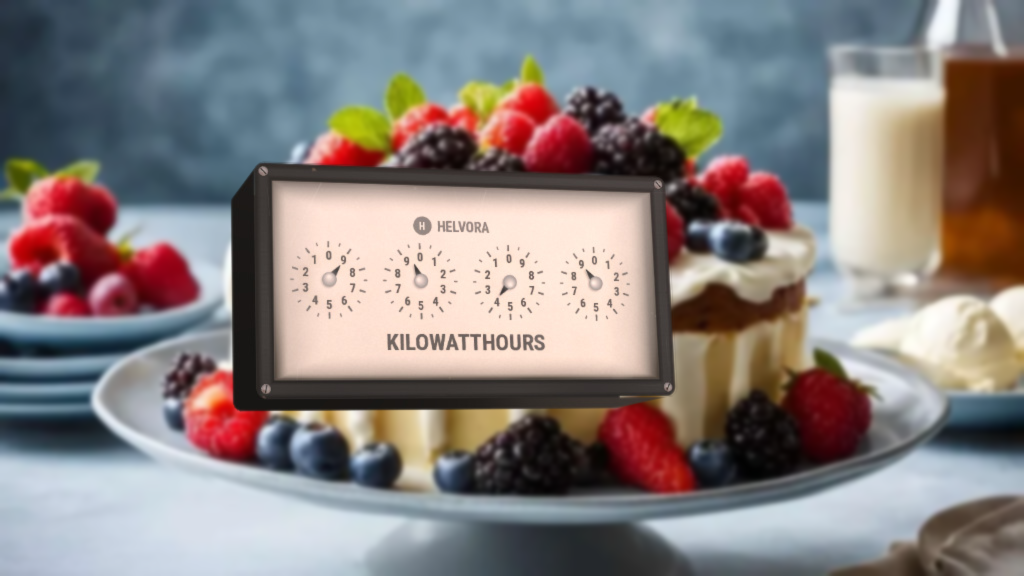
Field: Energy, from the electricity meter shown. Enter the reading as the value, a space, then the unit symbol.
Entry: 8939 kWh
